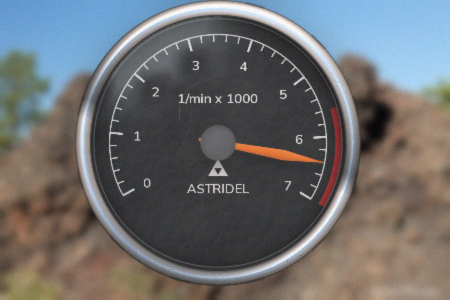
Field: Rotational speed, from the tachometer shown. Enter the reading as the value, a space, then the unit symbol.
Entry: 6400 rpm
